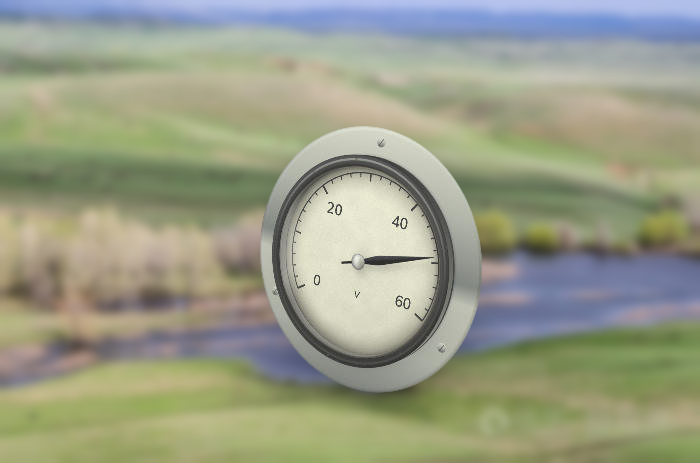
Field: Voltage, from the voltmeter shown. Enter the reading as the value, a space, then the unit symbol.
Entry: 49 V
